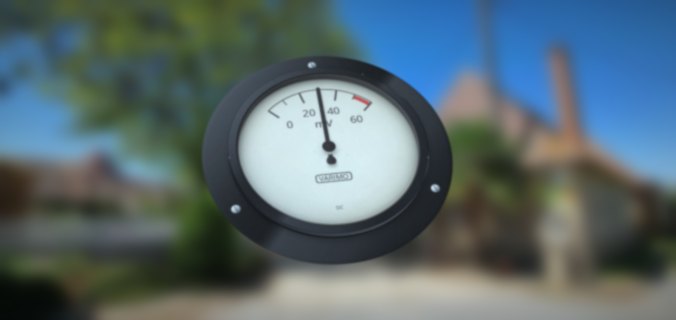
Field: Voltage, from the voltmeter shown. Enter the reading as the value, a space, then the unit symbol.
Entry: 30 mV
